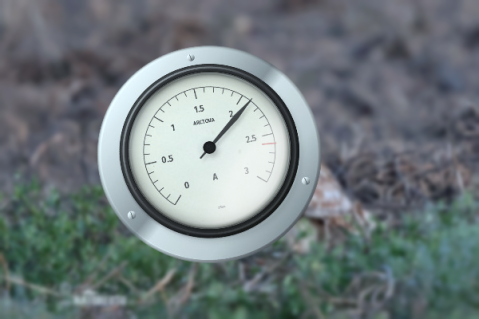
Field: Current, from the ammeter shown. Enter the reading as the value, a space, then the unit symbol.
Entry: 2.1 A
